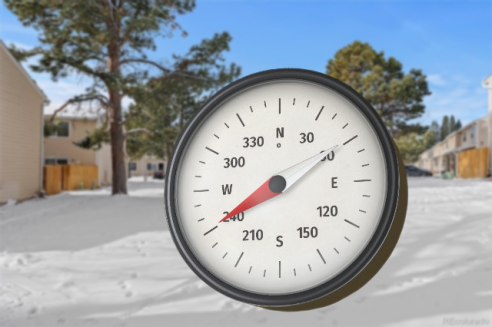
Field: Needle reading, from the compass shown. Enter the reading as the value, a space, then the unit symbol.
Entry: 240 °
